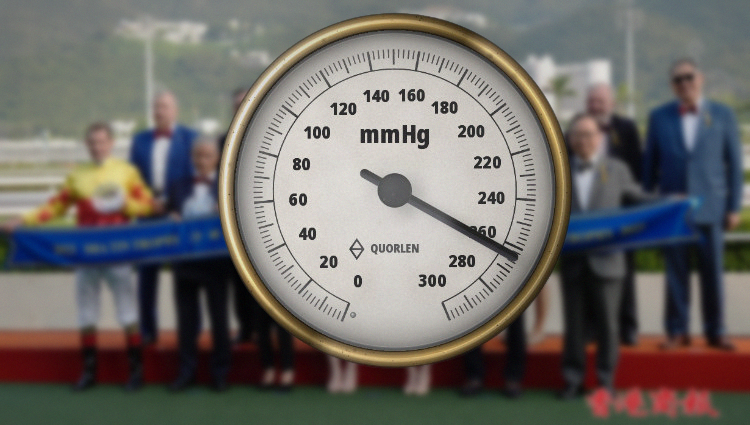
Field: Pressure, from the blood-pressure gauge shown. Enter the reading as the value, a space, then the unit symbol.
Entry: 264 mmHg
